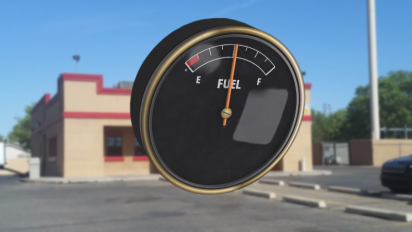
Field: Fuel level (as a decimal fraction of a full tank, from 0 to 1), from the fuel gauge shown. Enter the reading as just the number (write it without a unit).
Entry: 0.5
